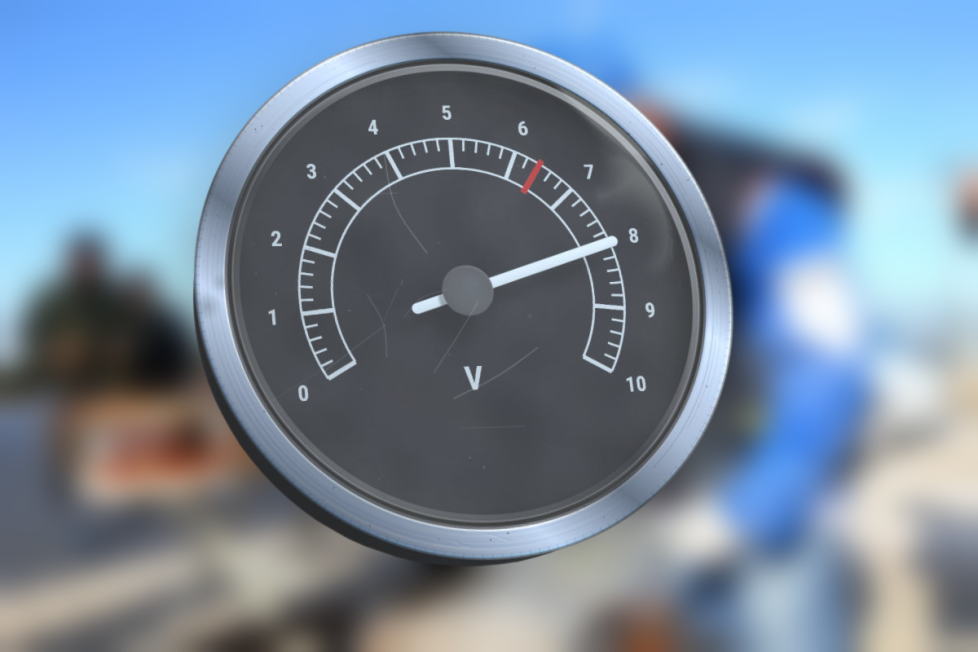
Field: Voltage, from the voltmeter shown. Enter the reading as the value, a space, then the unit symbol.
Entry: 8 V
